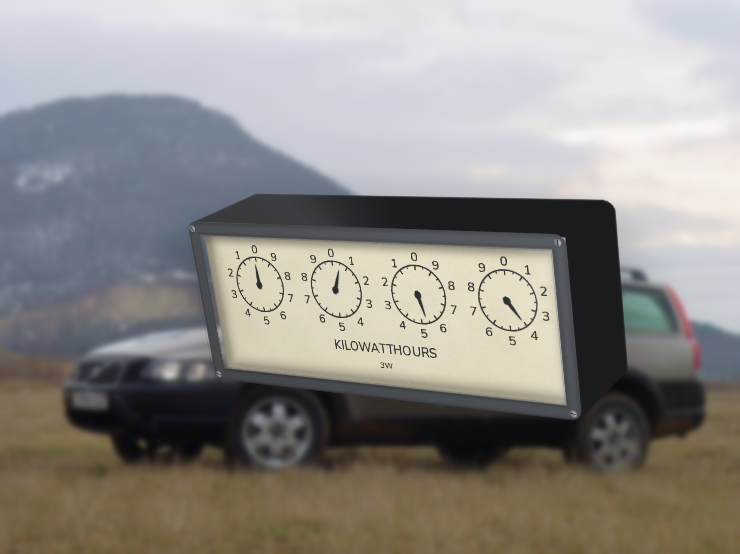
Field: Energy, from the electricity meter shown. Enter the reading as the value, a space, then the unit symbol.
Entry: 54 kWh
